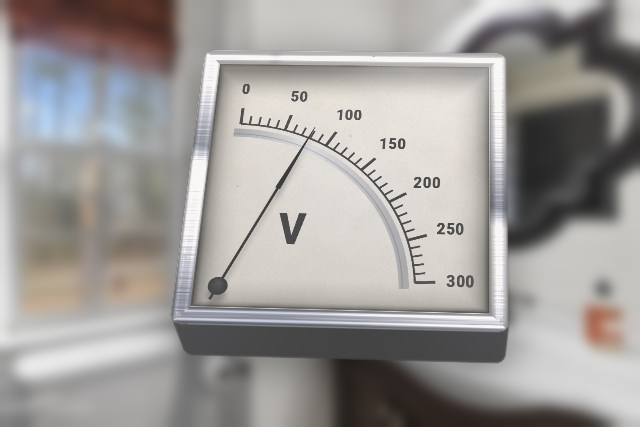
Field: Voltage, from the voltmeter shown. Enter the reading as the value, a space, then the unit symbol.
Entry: 80 V
